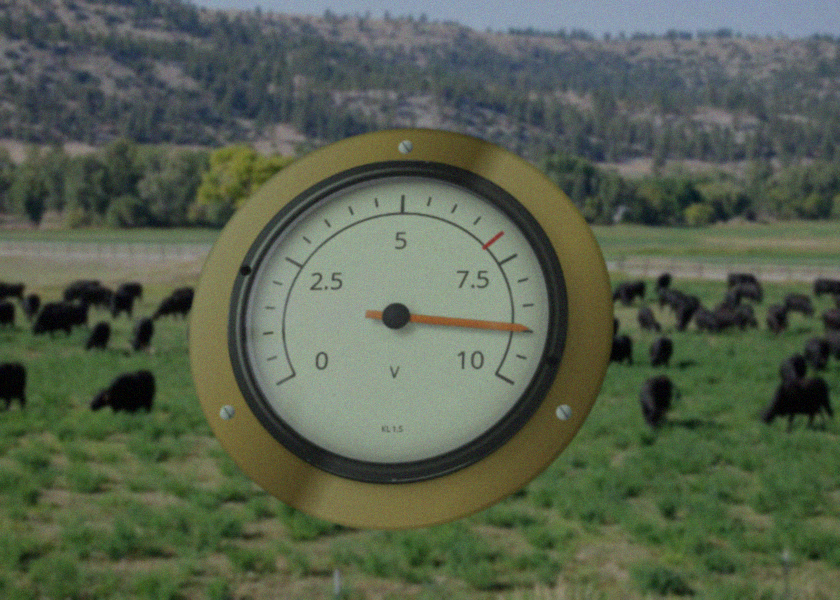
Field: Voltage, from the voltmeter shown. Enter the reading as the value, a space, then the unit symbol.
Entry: 9 V
